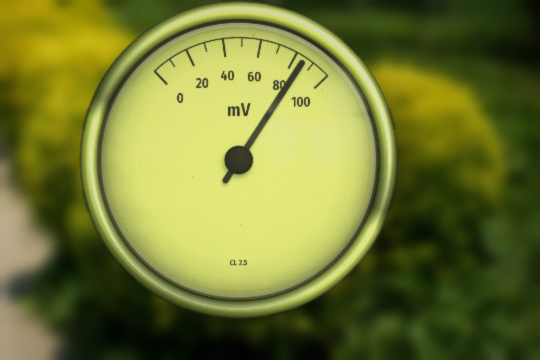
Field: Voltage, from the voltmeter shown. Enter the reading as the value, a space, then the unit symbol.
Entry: 85 mV
